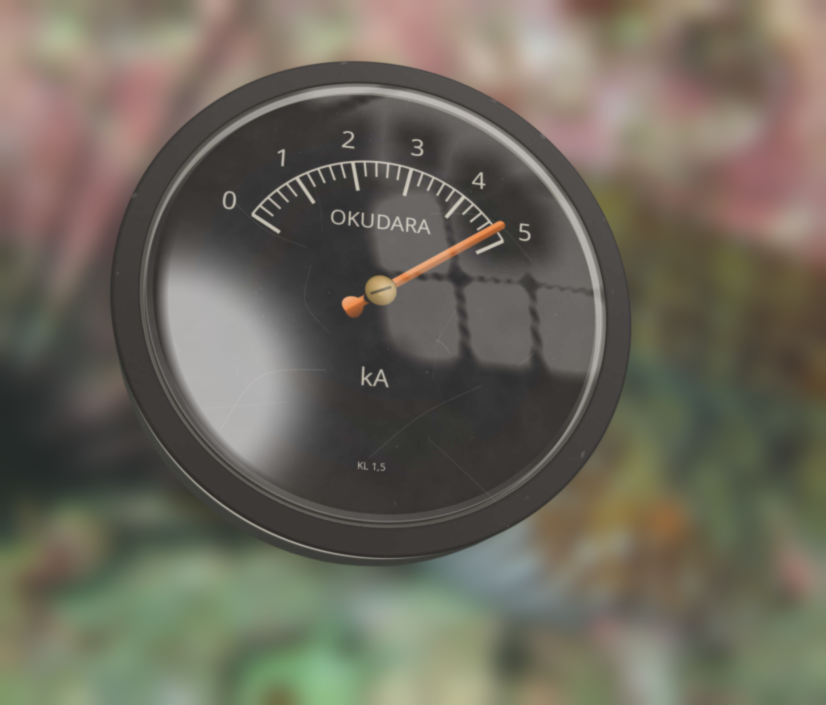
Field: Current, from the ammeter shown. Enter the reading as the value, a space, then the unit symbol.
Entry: 4.8 kA
